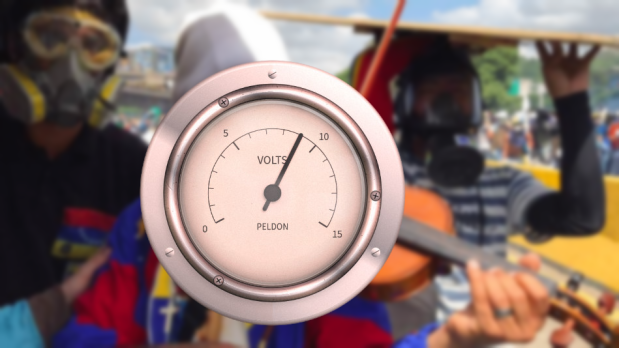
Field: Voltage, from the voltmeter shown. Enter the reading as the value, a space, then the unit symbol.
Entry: 9 V
